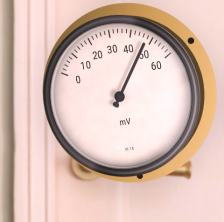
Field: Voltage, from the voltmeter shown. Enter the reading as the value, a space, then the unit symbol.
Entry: 48 mV
